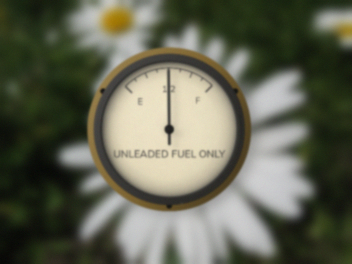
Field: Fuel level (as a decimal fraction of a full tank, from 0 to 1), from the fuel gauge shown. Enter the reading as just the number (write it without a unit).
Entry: 0.5
